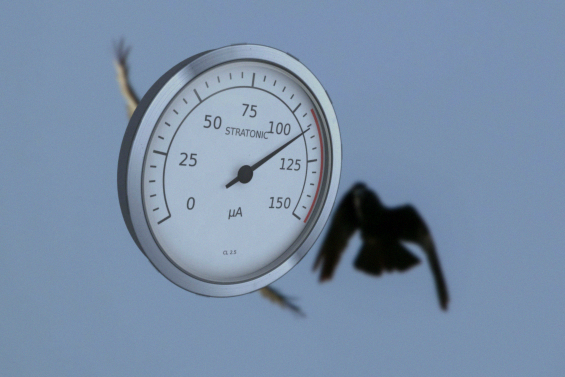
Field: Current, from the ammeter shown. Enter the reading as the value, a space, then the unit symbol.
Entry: 110 µA
